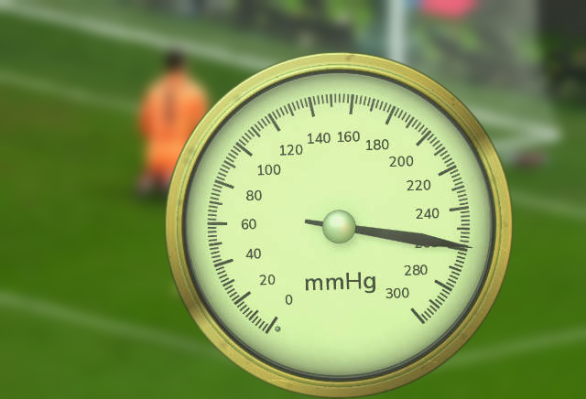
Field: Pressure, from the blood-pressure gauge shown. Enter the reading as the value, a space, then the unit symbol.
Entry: 258 mmHg
